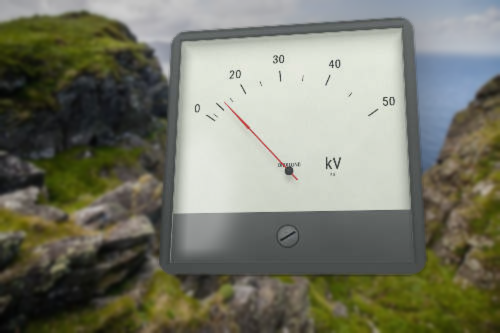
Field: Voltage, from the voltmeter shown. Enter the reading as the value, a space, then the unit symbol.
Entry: 12.5 kV
